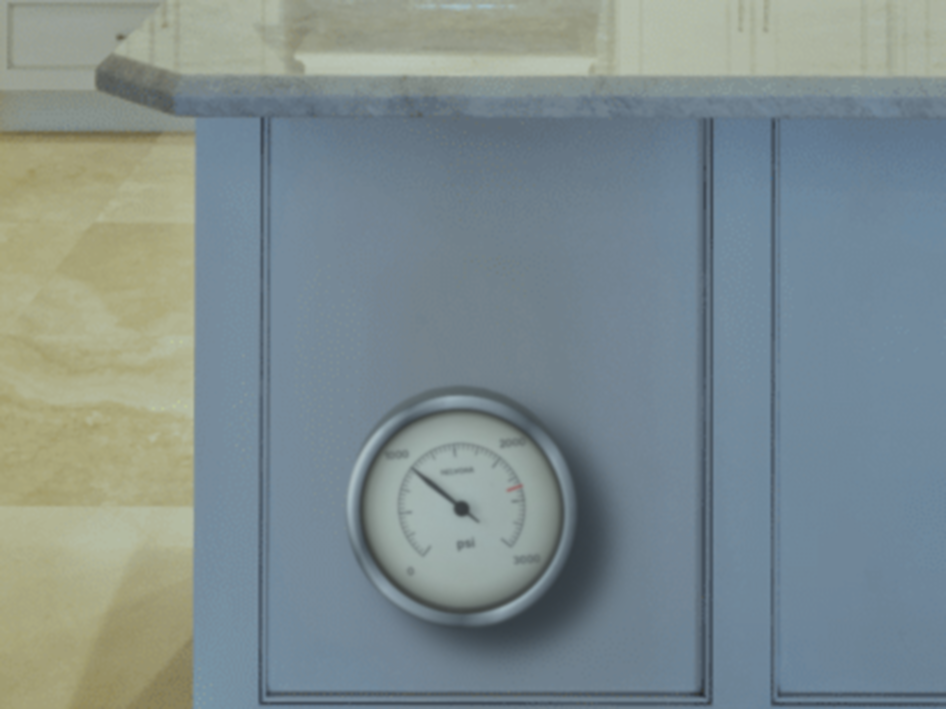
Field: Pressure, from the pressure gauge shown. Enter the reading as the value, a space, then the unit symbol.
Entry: 1000 psi
